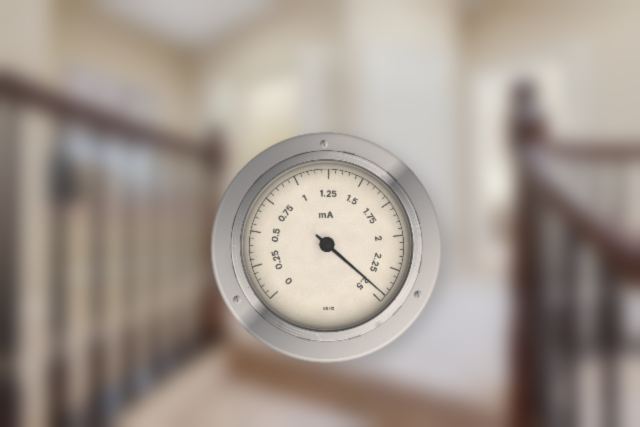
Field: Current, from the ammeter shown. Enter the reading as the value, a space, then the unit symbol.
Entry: 2.45 mA
